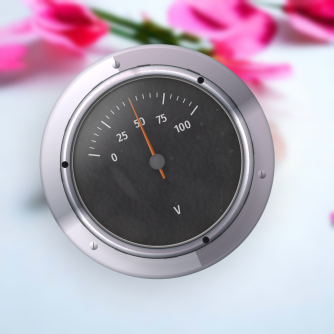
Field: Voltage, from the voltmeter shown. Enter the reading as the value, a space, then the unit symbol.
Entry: 50 V
